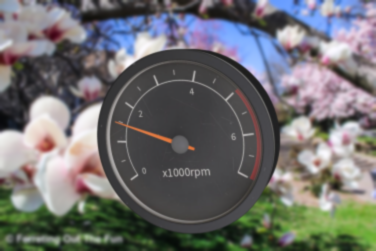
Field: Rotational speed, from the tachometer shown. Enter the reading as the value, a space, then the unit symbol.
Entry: 1500 rpm
